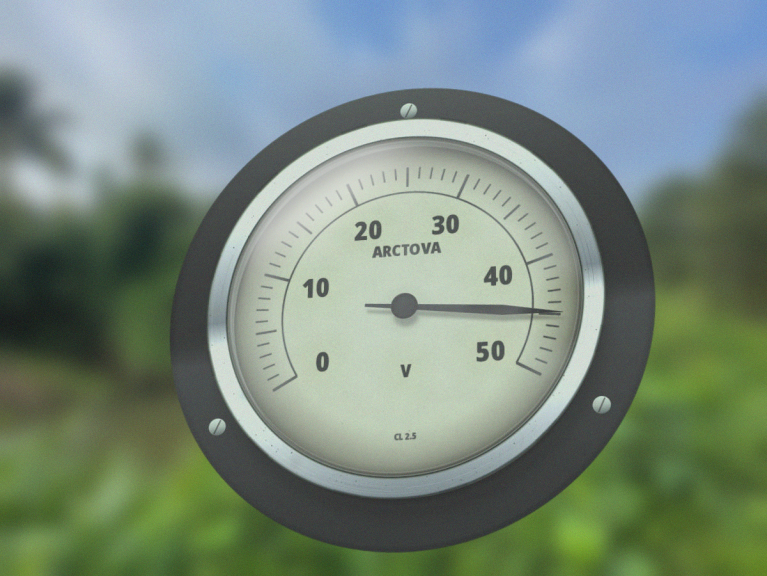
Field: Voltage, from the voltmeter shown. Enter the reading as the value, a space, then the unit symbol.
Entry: 45 V
